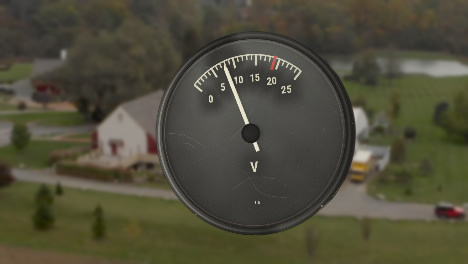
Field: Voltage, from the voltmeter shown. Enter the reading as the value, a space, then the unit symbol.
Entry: 8 V
